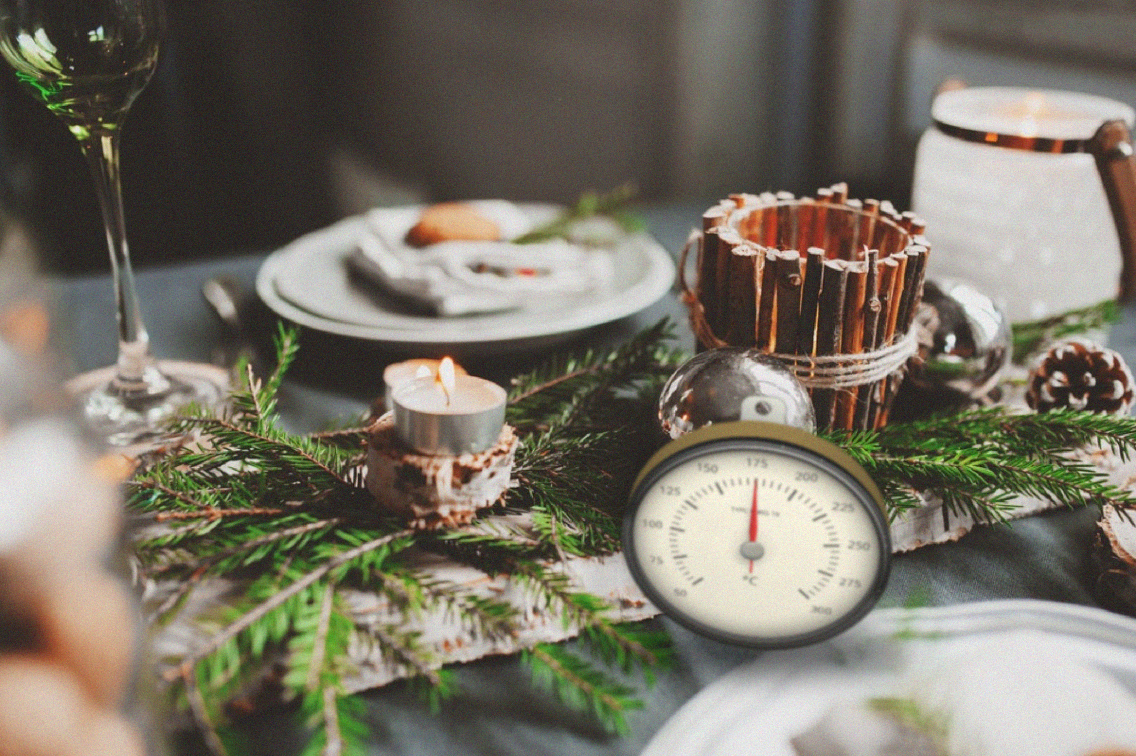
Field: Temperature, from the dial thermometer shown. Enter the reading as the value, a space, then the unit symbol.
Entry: 175 °C
